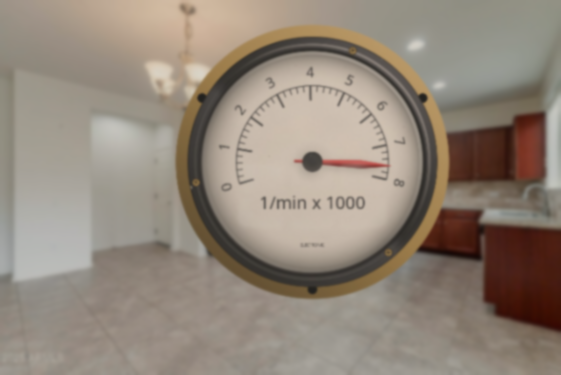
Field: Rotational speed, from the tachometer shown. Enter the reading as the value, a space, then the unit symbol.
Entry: 7600 rpm
